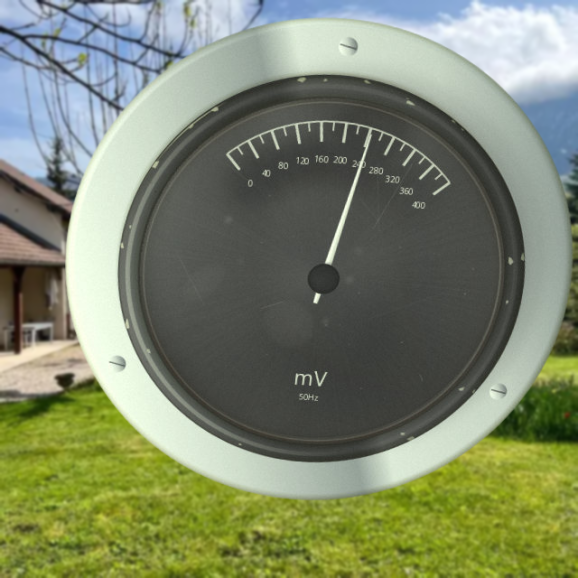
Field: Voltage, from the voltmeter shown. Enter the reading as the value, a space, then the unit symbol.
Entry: 240 mV
